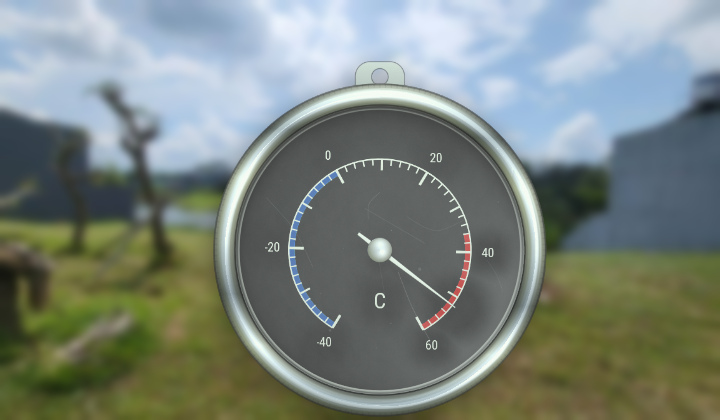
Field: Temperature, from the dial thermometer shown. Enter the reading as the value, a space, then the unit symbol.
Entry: 52 °C
